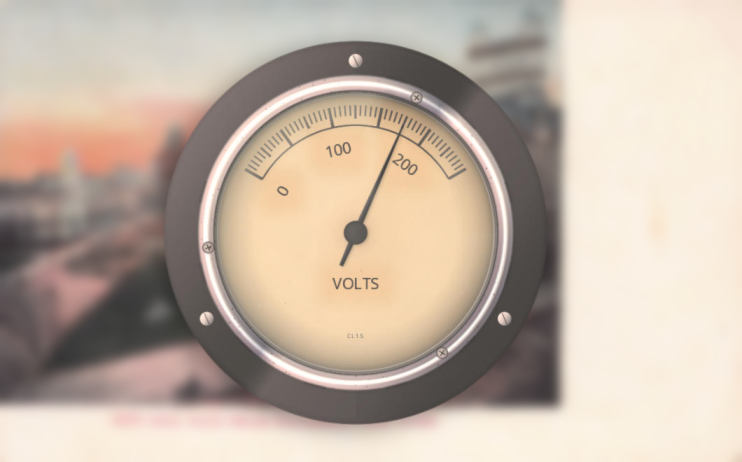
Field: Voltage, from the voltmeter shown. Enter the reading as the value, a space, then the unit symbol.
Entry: 175 V
